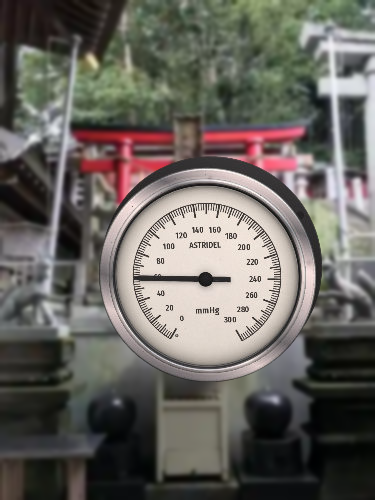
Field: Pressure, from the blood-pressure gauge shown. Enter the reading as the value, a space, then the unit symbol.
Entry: 60 mmHg
